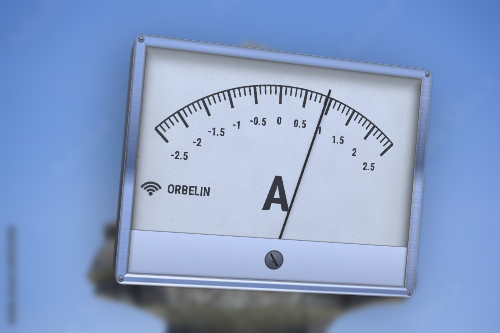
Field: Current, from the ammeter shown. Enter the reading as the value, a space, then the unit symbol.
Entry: 0.9 A
